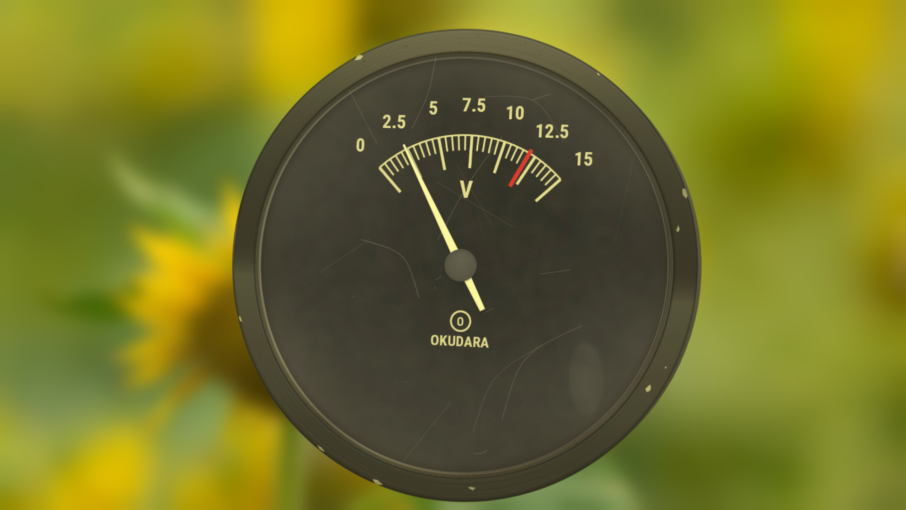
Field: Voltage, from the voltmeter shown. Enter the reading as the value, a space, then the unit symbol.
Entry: 2.5 V
